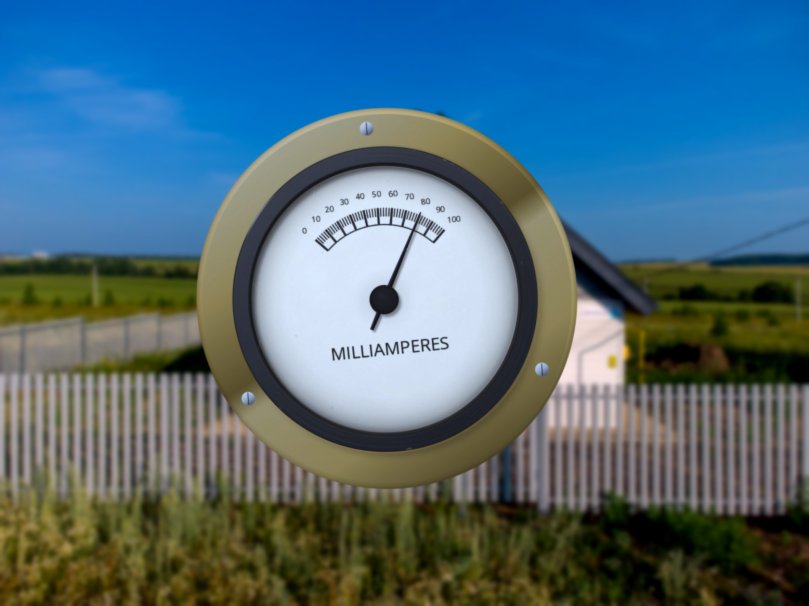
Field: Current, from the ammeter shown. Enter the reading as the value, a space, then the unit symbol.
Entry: 80 mA
